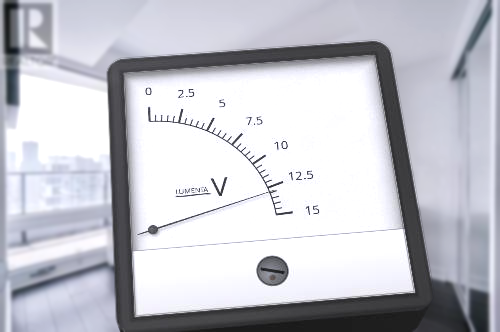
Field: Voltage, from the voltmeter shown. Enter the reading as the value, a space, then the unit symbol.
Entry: 13 V
